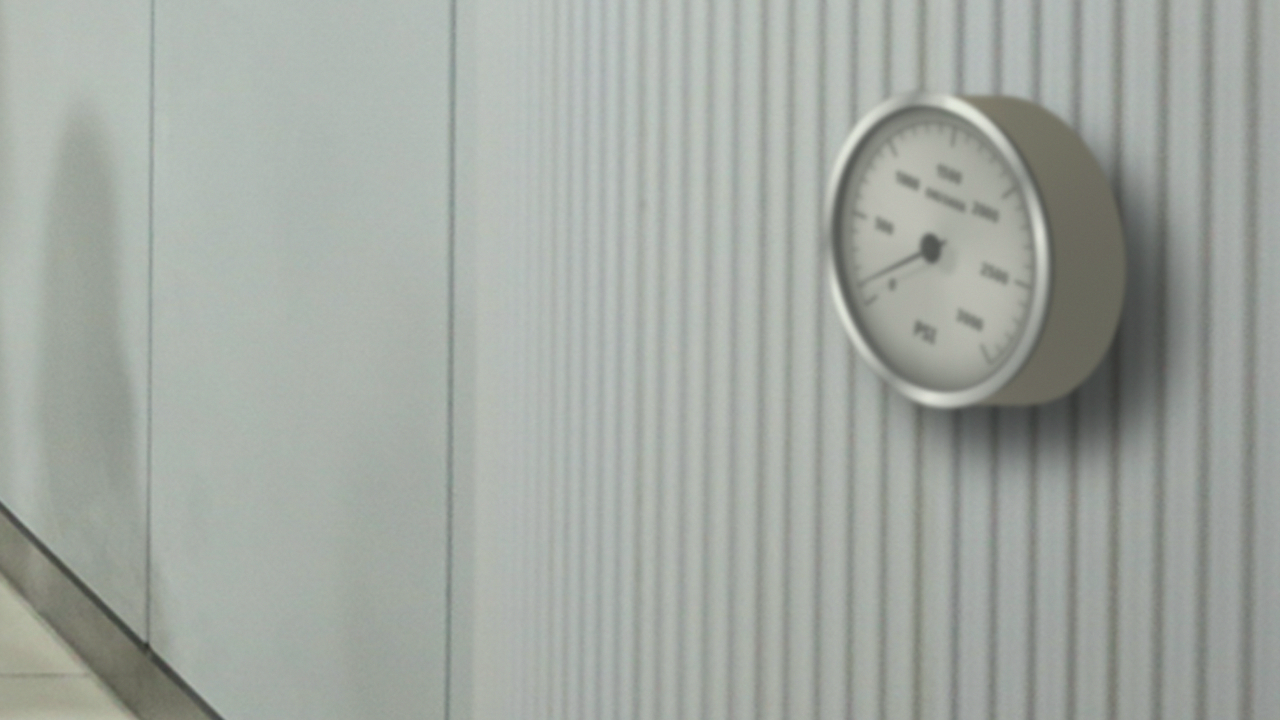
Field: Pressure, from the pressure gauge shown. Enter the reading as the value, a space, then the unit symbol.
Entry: 100 psi
